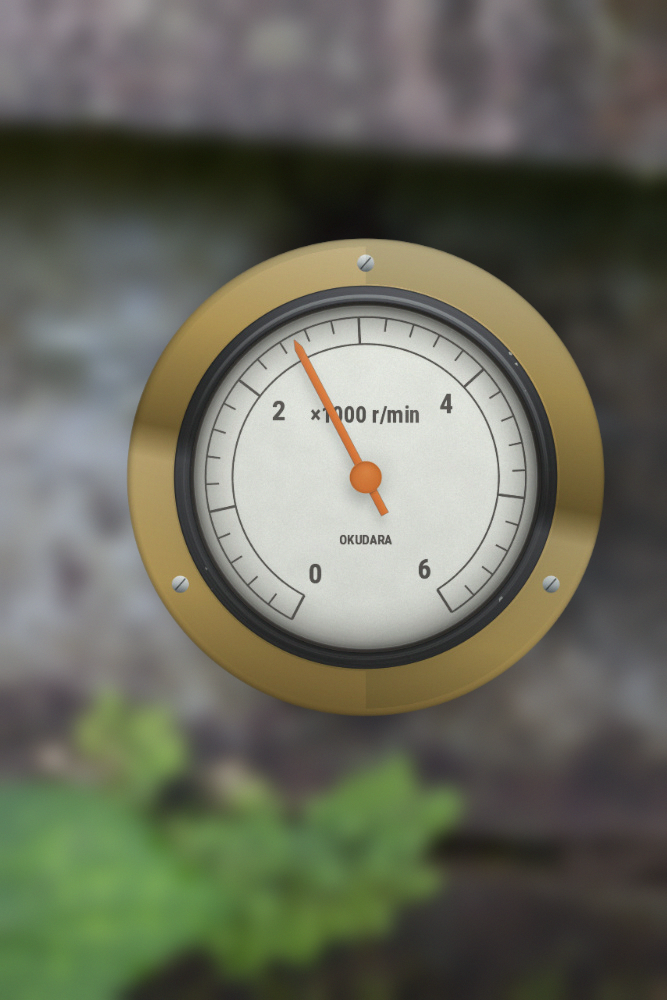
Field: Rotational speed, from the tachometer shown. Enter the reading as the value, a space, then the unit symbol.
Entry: 2500 rpm
